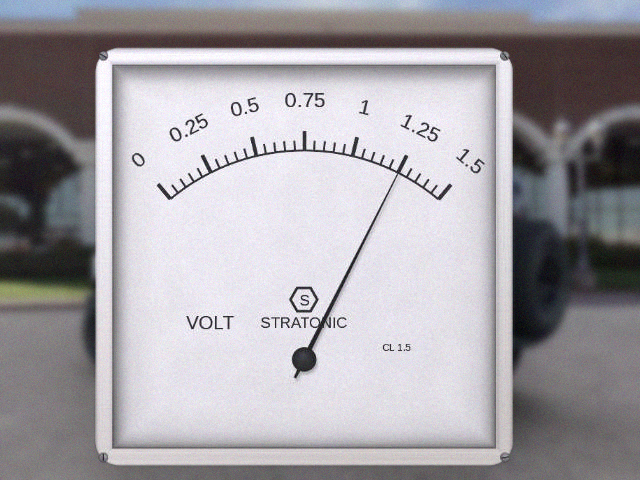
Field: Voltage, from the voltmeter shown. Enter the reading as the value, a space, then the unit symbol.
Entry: 1.25 V
